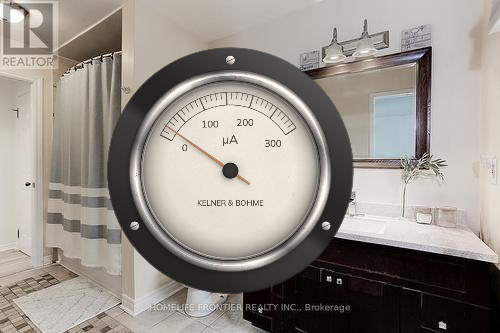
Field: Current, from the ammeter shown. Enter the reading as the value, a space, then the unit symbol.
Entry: 20 µA
